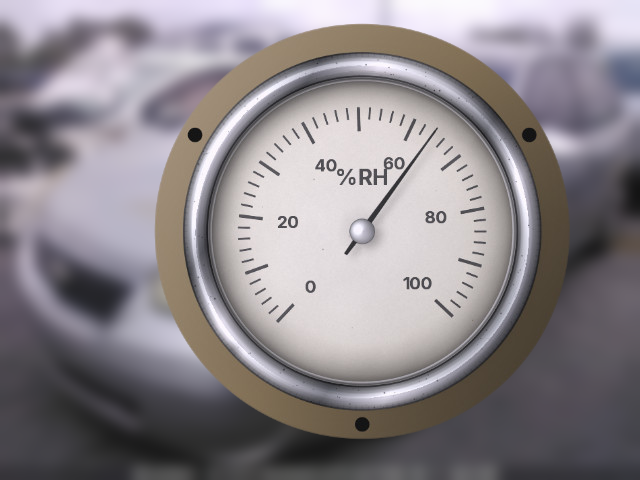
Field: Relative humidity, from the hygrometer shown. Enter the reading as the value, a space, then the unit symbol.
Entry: 64 %
